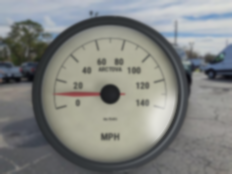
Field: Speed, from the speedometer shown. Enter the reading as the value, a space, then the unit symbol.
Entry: 10 mph
